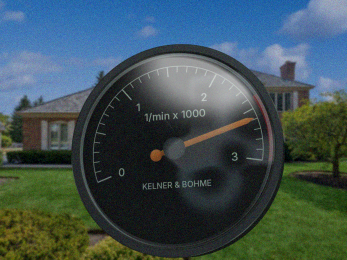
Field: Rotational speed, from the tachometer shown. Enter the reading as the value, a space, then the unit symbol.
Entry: 2600 rpm
